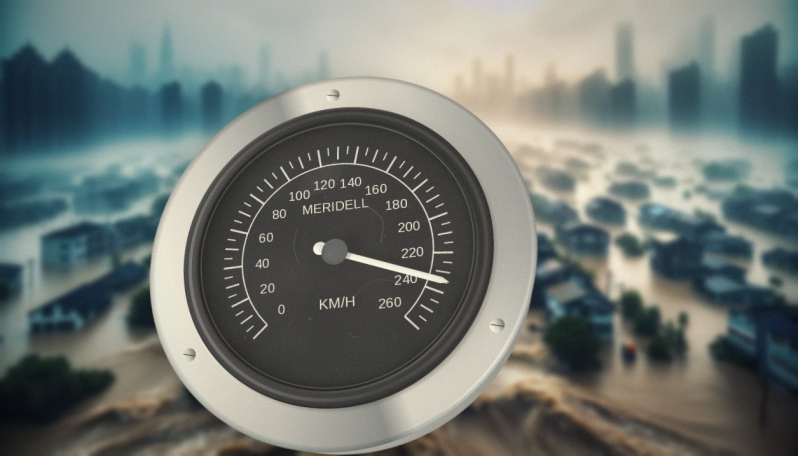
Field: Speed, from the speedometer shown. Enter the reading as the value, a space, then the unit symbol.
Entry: 235 km/h
